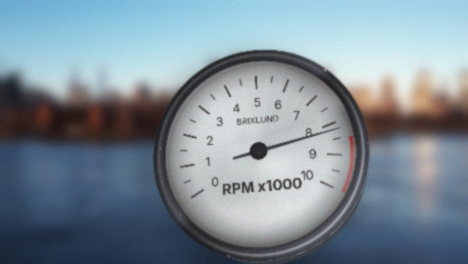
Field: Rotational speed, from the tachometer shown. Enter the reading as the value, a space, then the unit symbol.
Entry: 8250 rpm
